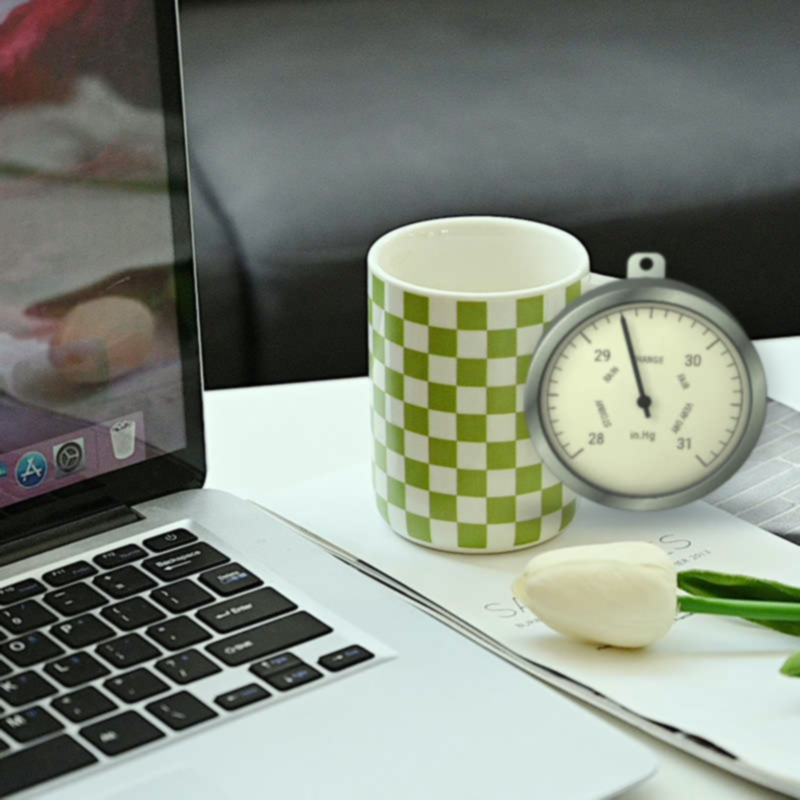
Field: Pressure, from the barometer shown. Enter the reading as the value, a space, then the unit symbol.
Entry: 29.3 inHg
